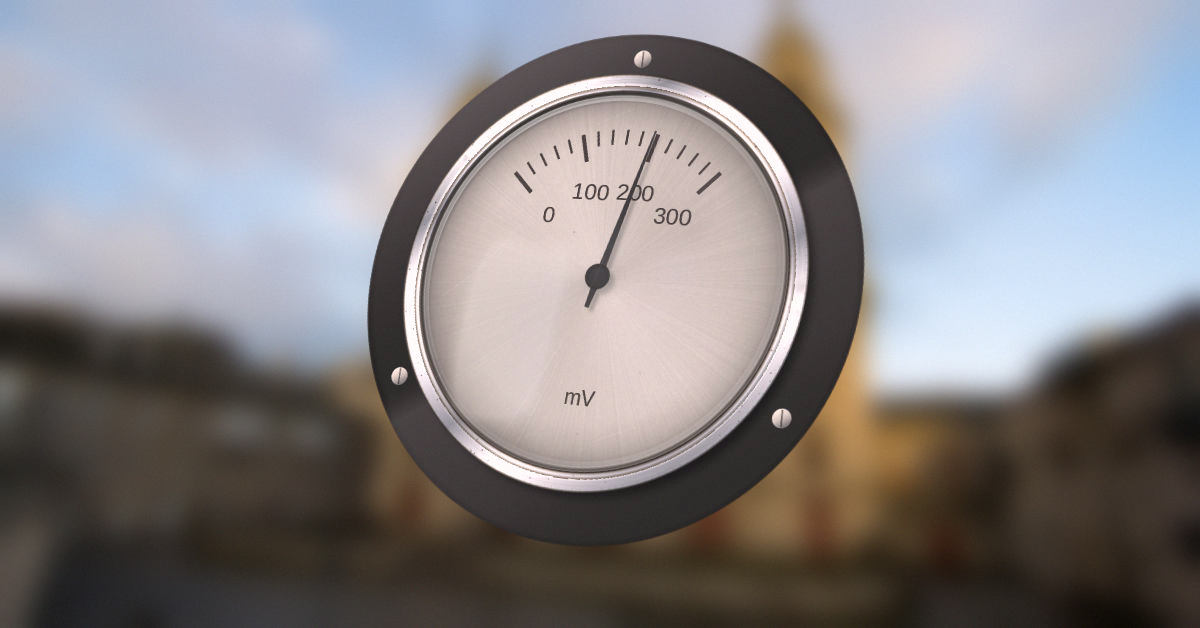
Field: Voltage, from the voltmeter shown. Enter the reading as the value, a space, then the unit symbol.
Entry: 200 mV
